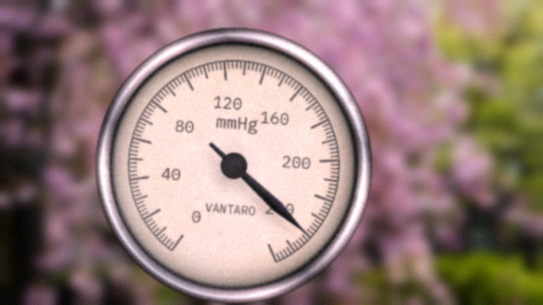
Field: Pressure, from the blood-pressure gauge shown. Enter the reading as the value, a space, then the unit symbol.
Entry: 240 mmHg
